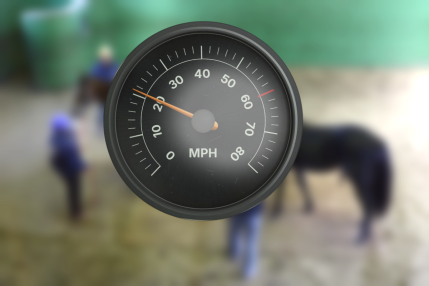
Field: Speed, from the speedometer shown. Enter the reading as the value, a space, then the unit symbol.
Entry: 21 mph
